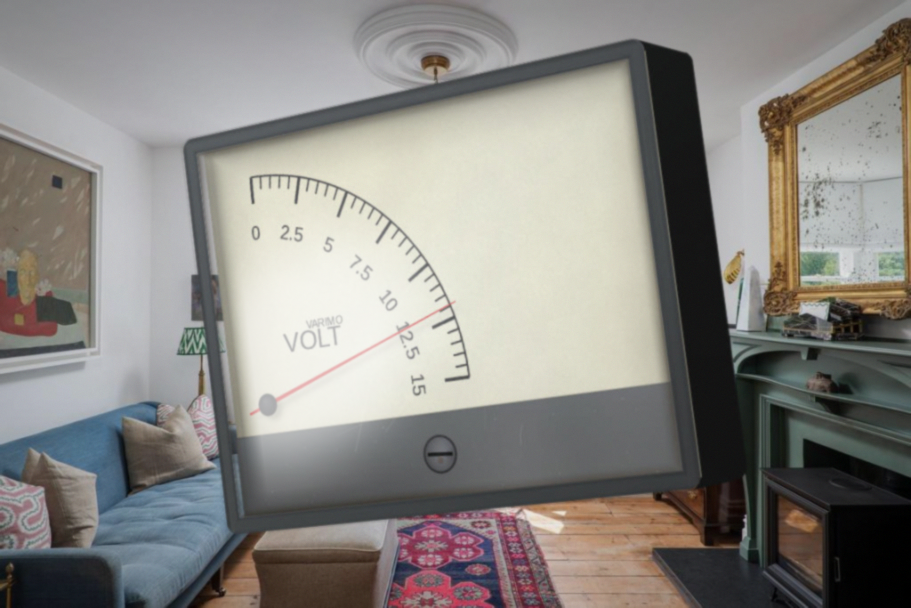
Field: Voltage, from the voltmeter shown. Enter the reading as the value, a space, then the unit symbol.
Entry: 12 V
